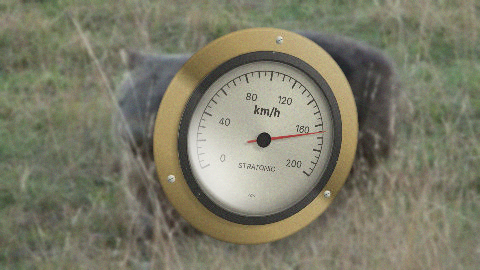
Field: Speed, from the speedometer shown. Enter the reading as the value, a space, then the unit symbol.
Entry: 165 km/h
